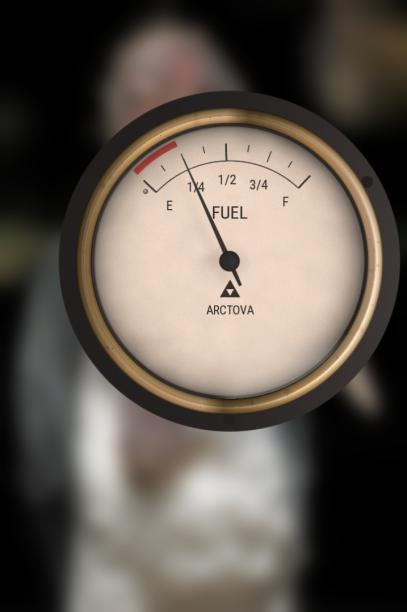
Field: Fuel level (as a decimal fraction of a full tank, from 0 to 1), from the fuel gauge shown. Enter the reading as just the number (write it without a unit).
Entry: 0.25
